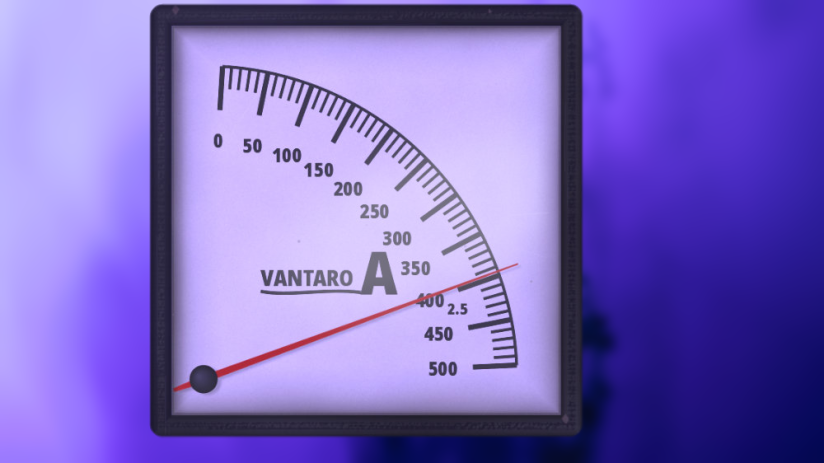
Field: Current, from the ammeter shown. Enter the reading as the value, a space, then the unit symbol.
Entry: 395 A
